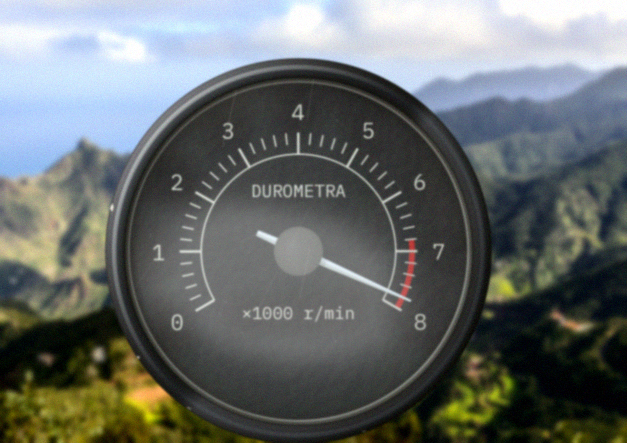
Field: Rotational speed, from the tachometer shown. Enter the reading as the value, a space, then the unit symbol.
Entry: 7800 rpm
